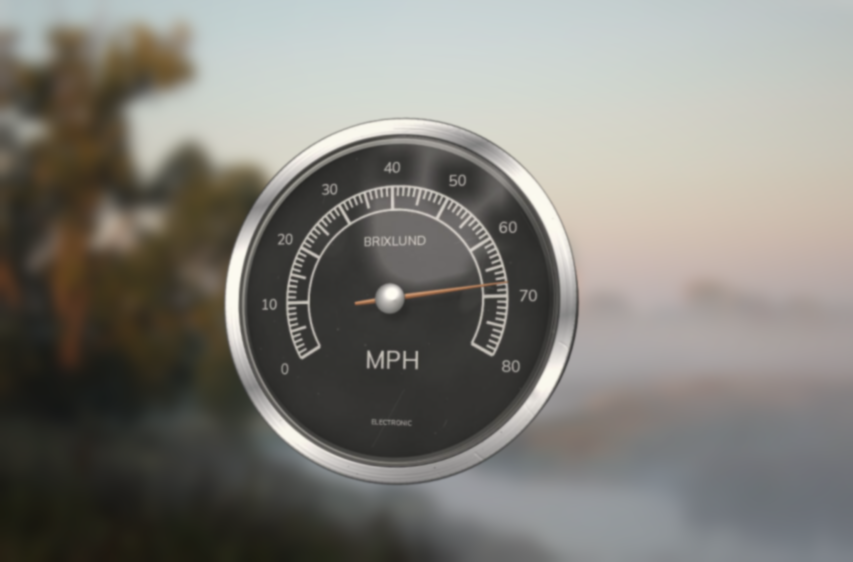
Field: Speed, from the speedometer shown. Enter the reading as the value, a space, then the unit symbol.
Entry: 68 mph
